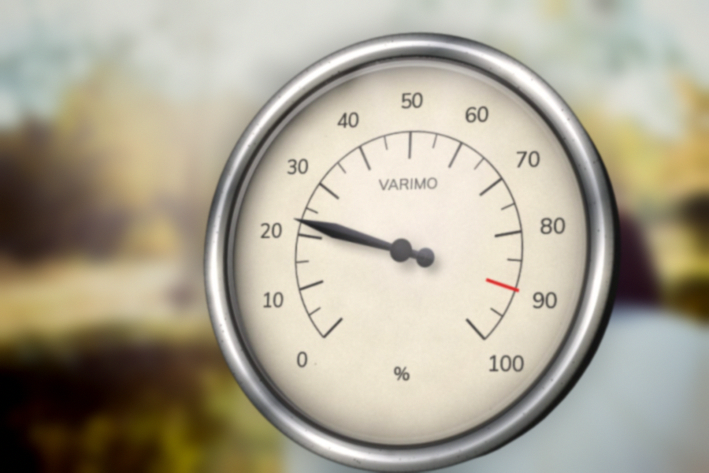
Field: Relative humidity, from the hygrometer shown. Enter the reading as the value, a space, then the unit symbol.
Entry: 22.5 %
